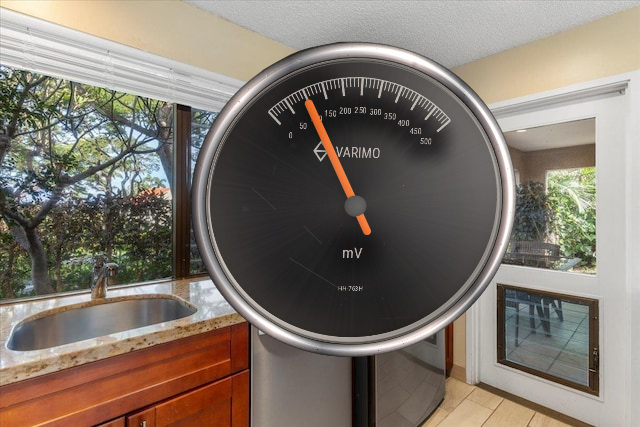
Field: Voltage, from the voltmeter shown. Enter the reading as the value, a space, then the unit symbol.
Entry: 100 mV
